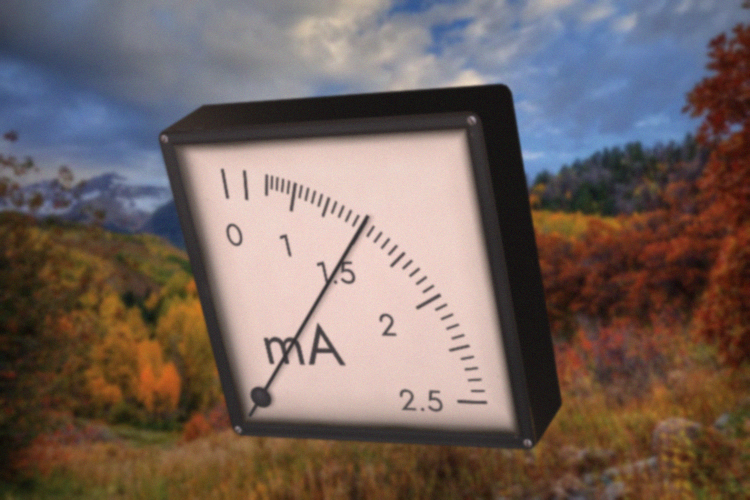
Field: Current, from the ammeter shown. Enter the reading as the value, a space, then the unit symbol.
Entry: 1.5 mA
